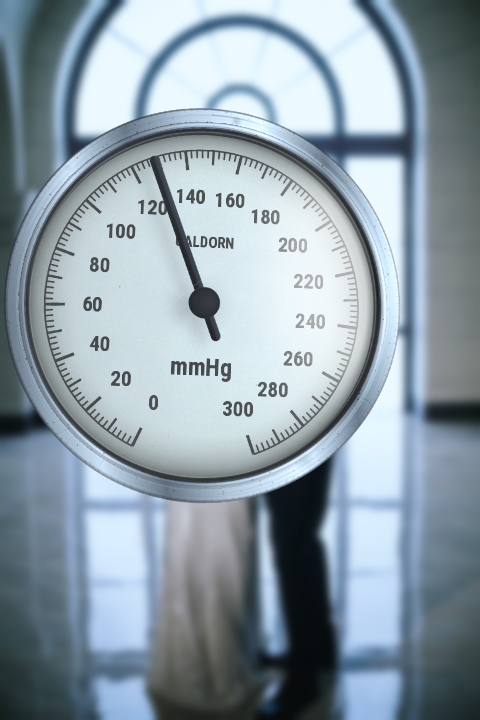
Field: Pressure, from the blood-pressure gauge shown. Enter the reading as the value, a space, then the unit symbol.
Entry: 128 mmHg
